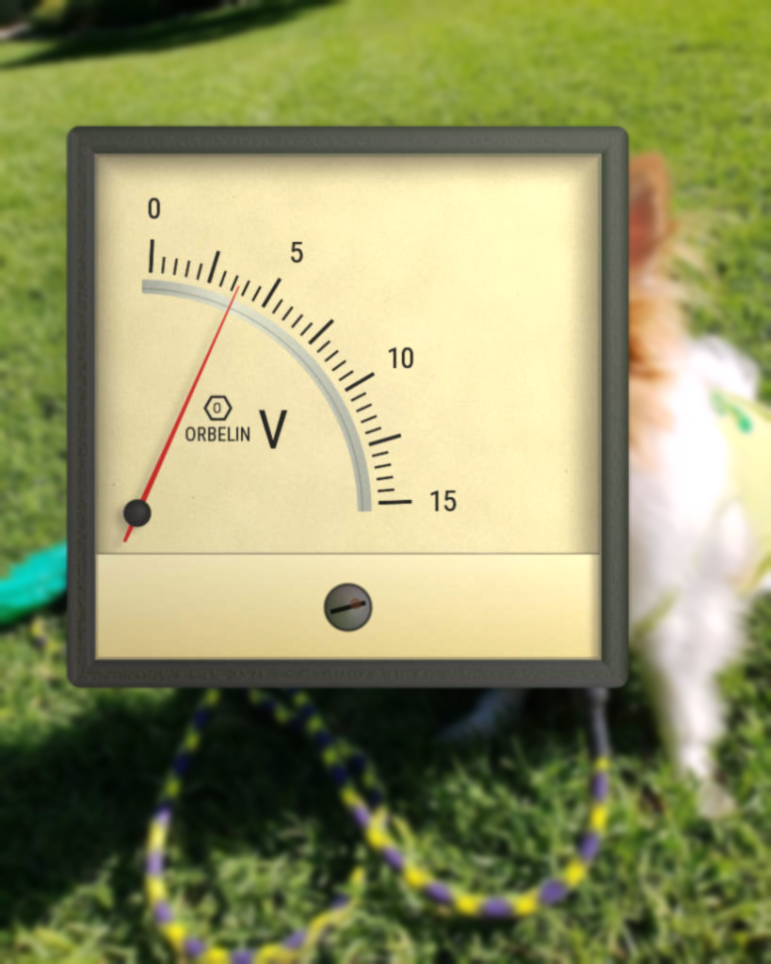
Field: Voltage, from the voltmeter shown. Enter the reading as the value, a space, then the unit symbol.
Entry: 3.75 V
